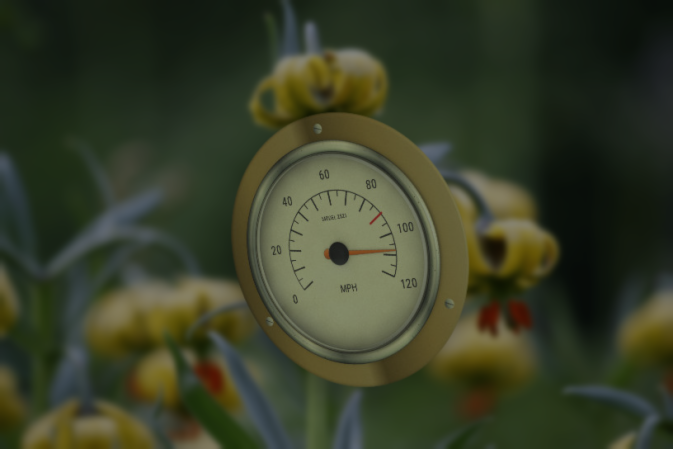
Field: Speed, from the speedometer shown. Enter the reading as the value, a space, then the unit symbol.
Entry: 107.5 mph
